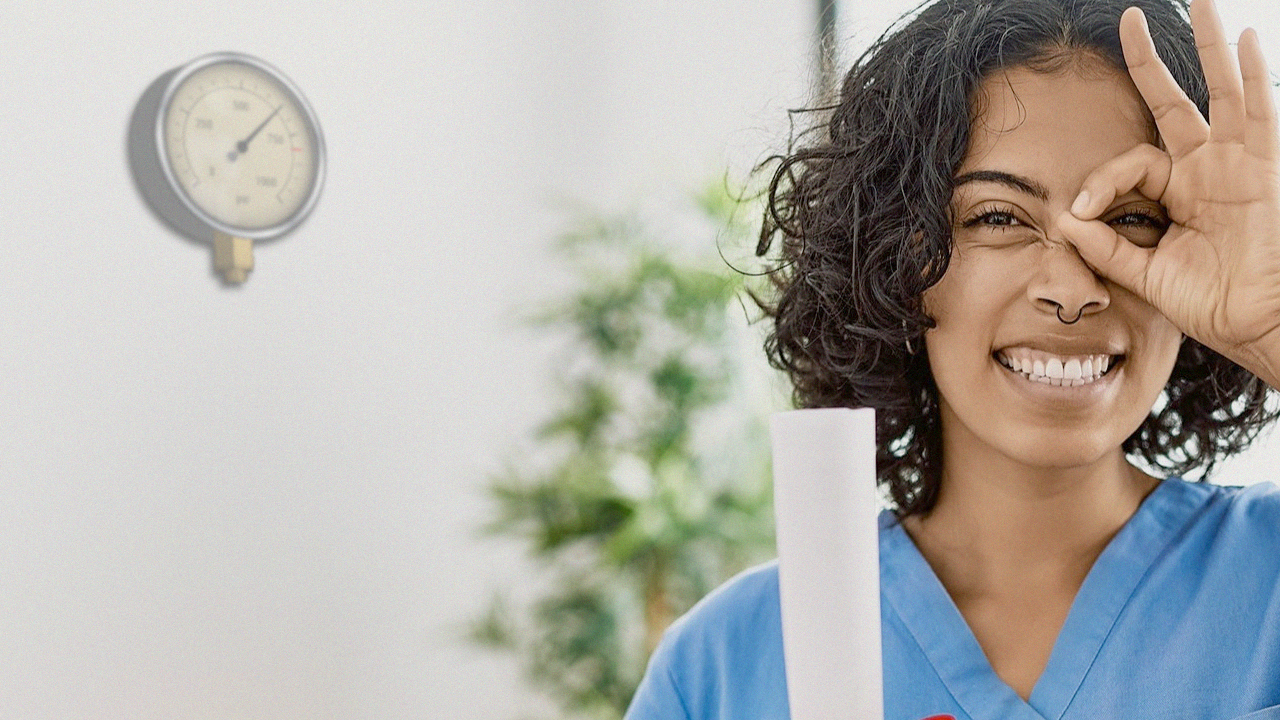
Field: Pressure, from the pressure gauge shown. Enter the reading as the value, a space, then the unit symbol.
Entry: 650 psi
